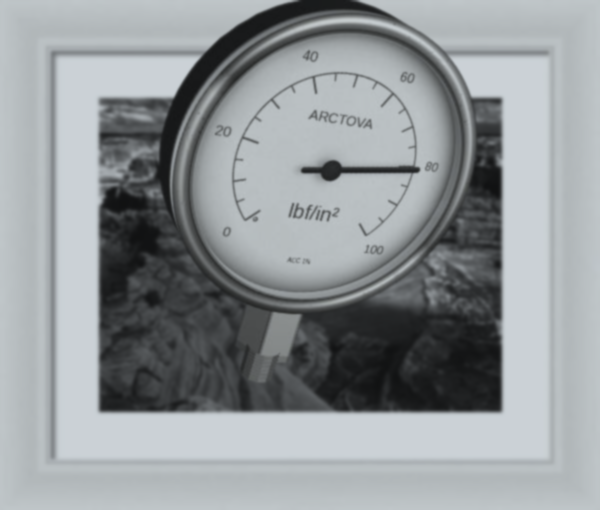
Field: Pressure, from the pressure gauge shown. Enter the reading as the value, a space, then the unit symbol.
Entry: 80 psi
